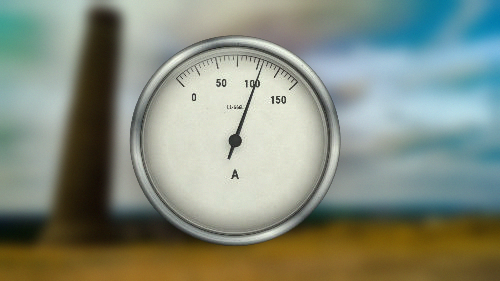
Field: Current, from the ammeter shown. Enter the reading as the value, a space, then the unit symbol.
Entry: 105 A
